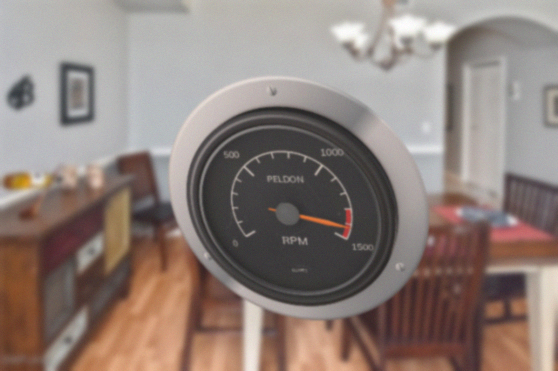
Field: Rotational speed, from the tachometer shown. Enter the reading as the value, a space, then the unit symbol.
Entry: 1400 rpm
